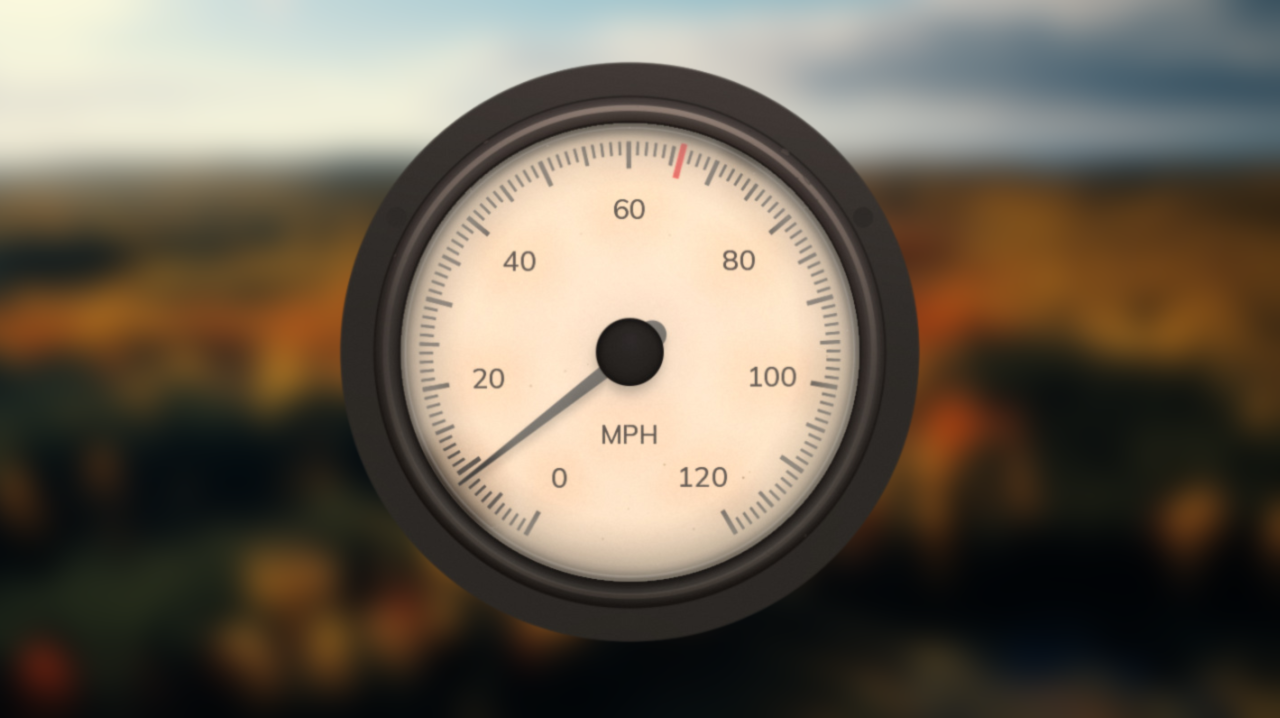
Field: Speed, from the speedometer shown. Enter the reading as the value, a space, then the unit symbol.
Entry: 9 mph
